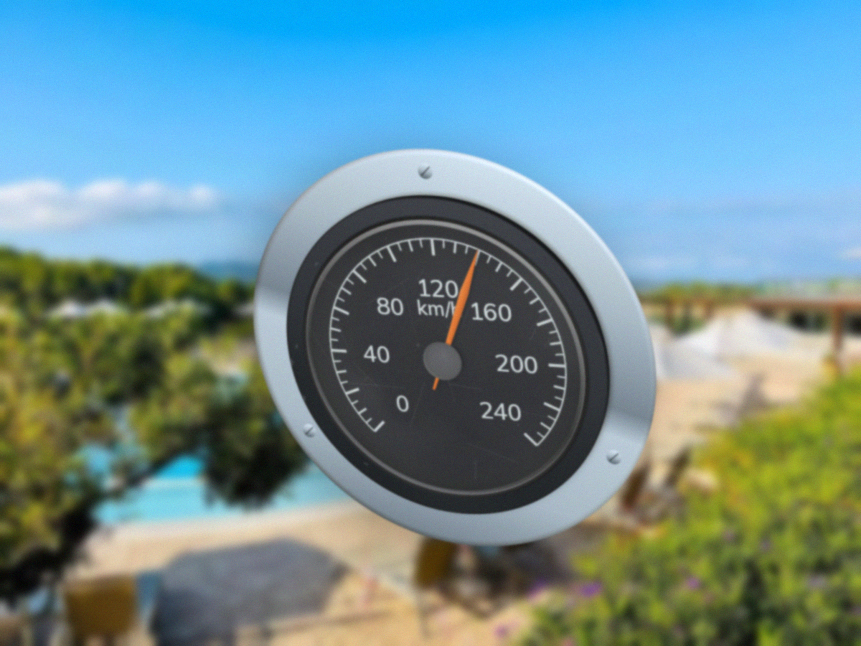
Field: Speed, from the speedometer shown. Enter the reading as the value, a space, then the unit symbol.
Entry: 140 km/h
